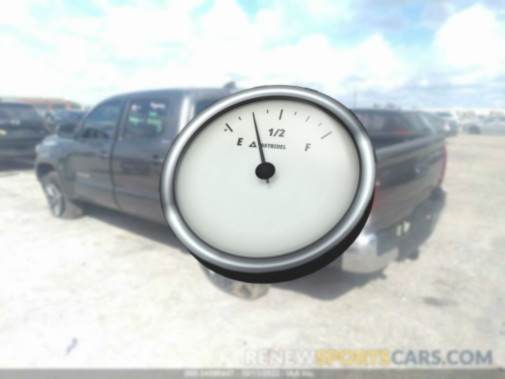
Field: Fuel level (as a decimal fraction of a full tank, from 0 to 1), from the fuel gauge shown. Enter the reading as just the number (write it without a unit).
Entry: 0.25
